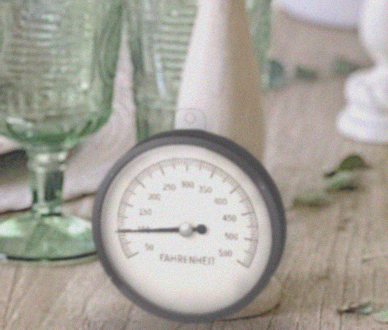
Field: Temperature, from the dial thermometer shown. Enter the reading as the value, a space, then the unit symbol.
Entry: 100 °F
